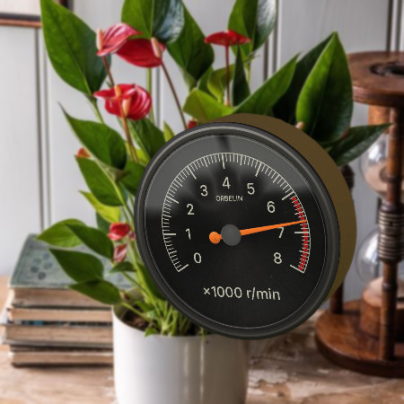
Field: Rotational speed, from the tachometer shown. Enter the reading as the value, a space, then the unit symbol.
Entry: 6700 rpm
